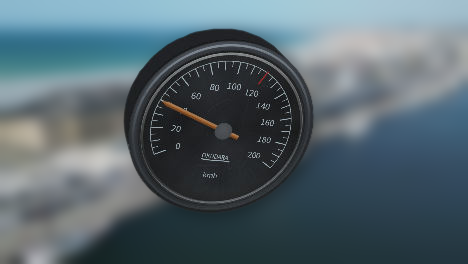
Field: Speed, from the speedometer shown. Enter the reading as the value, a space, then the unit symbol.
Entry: 40 km/h
